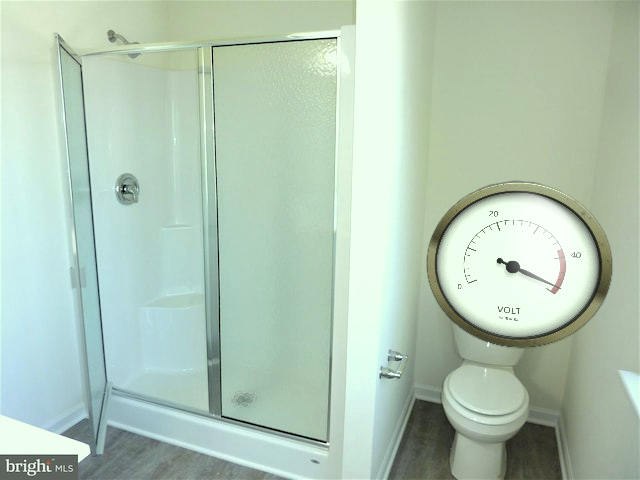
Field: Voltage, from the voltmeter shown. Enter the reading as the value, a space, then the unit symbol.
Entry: 48 V
